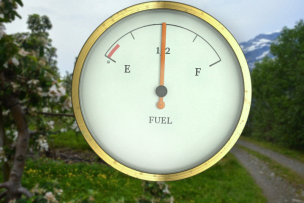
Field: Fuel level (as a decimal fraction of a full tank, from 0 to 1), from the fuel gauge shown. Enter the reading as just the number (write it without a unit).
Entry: 0.5
